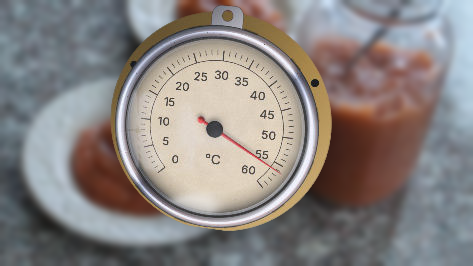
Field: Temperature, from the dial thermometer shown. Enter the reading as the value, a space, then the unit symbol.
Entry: 56 °C
